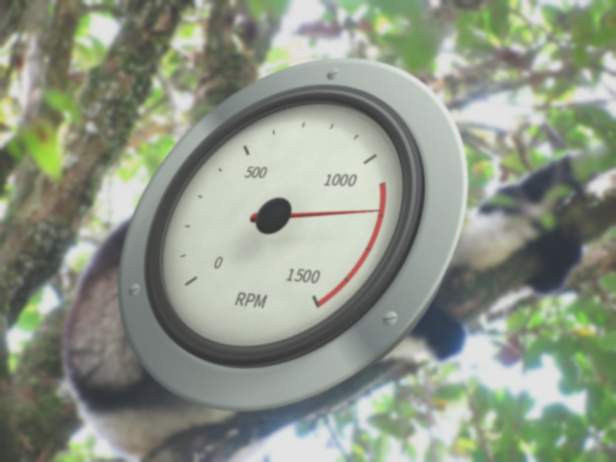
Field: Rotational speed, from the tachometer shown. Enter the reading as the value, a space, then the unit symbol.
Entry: 1200 rpm
